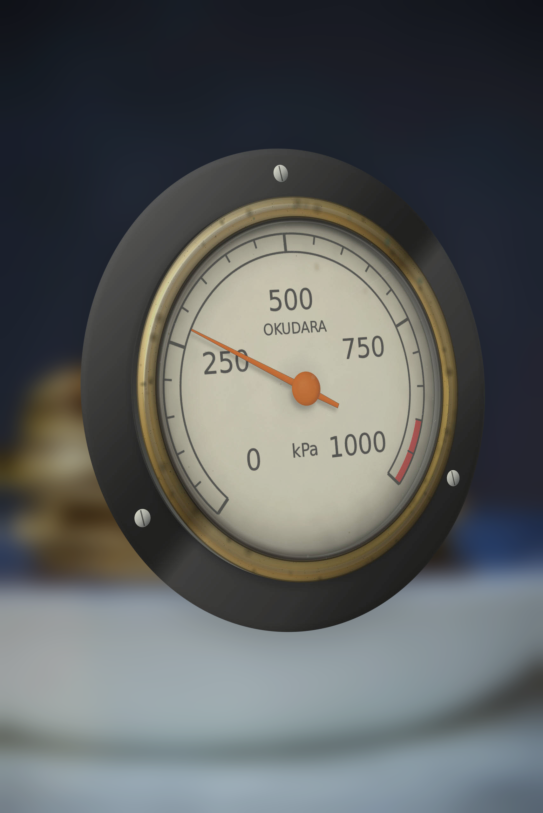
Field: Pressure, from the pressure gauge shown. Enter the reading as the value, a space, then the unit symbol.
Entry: 275 kPa
